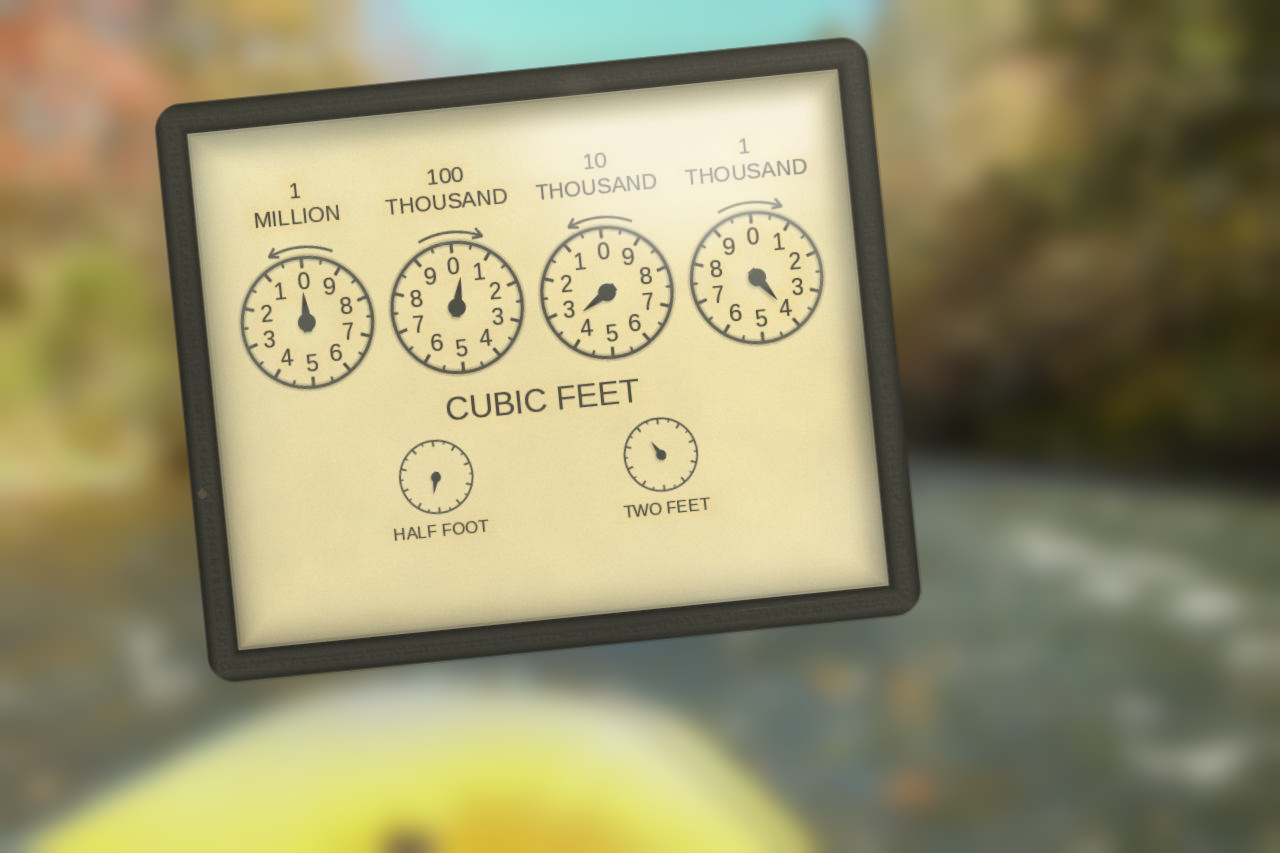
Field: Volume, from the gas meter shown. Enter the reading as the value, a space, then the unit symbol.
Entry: 3400 ft³
